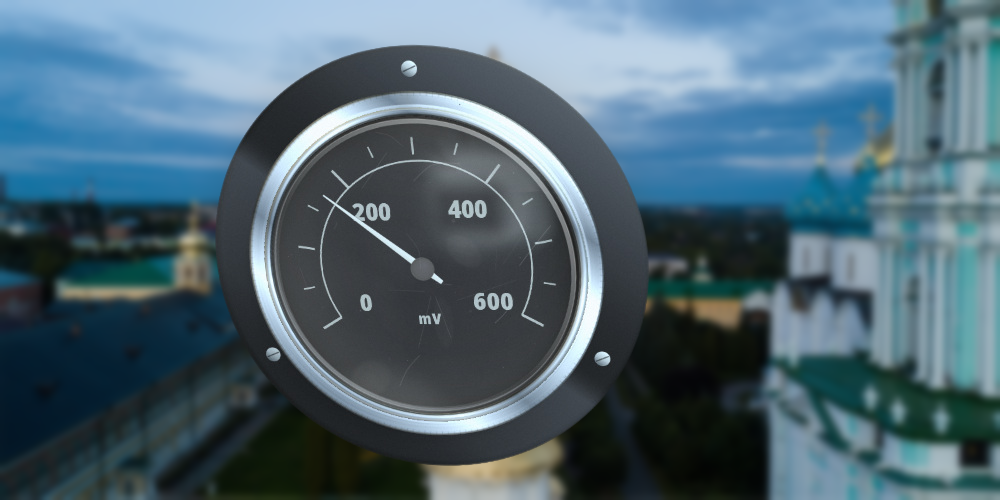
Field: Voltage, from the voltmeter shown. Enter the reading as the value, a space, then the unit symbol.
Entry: 175 mV
